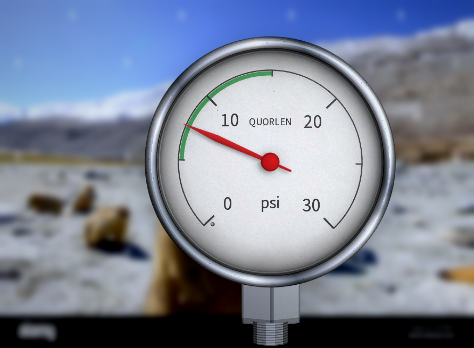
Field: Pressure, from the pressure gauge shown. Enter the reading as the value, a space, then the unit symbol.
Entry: 7.5 psi
